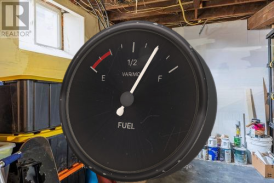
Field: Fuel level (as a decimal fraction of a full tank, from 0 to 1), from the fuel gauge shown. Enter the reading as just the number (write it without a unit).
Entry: 0.75
